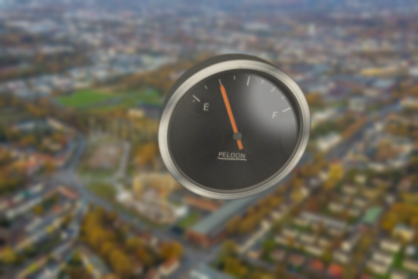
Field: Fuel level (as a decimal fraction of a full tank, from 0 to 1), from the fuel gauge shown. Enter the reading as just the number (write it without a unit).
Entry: 0.25
